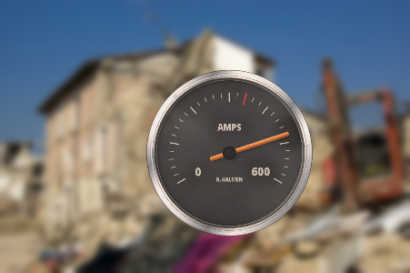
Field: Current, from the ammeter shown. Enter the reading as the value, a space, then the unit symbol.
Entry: 480 A
